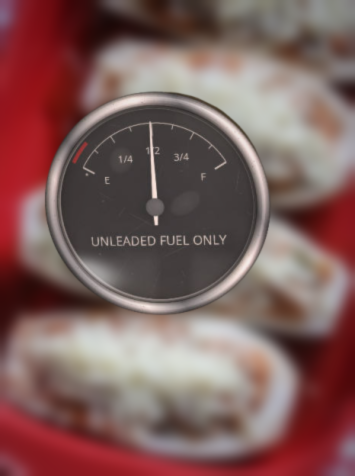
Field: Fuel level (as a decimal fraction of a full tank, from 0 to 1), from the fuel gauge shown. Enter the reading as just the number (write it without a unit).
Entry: 0.5
